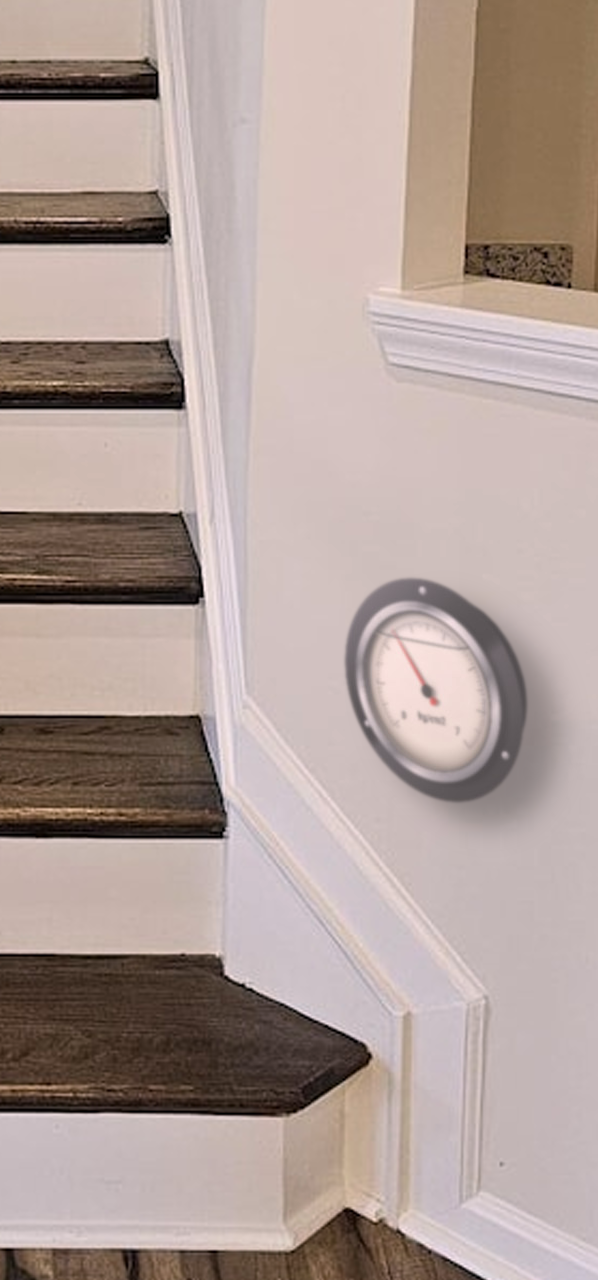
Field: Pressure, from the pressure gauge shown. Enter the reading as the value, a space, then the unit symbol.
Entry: 2.5 kg/cm²
